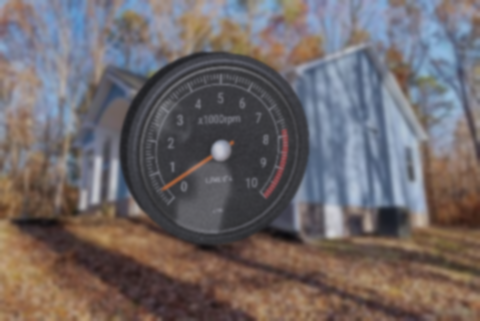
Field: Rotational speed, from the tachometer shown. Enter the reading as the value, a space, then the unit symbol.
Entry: 500 rpm
